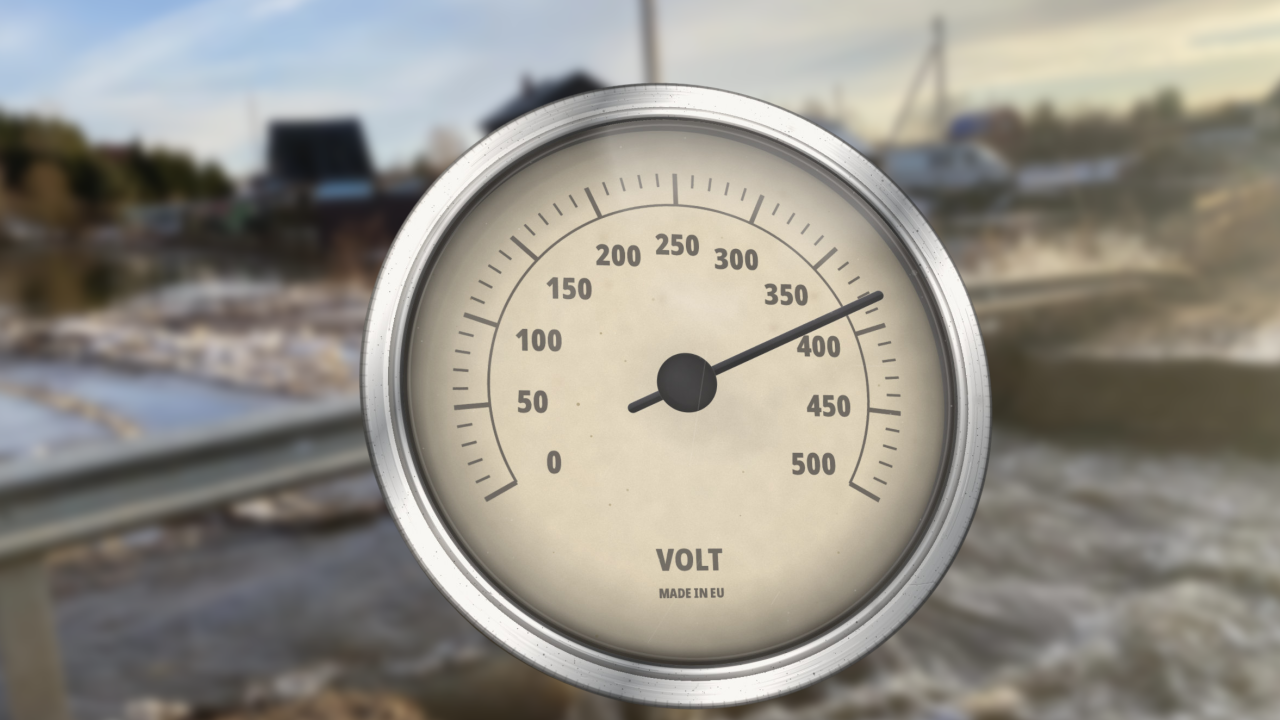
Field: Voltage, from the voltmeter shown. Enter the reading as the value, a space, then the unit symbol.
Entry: 385 V
